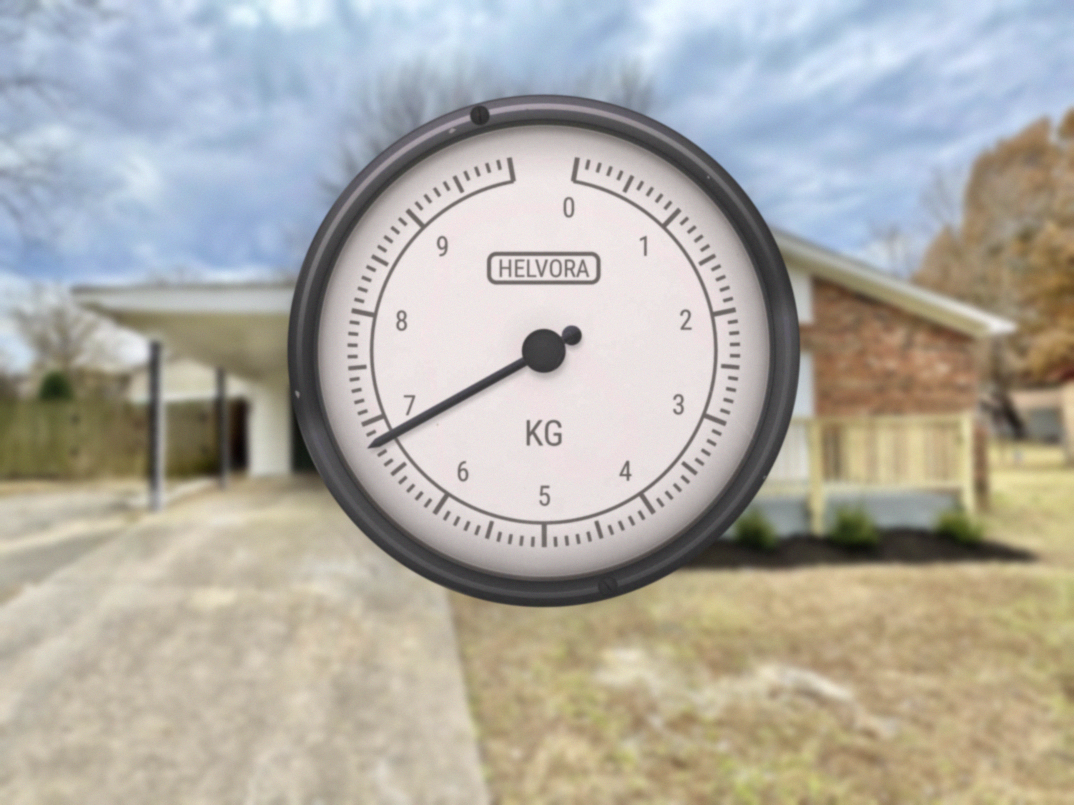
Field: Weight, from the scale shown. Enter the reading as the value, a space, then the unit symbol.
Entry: 6.8 kg
